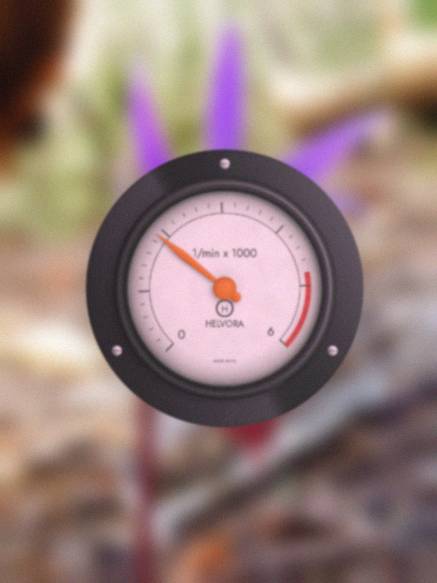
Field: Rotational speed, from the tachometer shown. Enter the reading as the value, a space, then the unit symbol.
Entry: 1900 rpm
